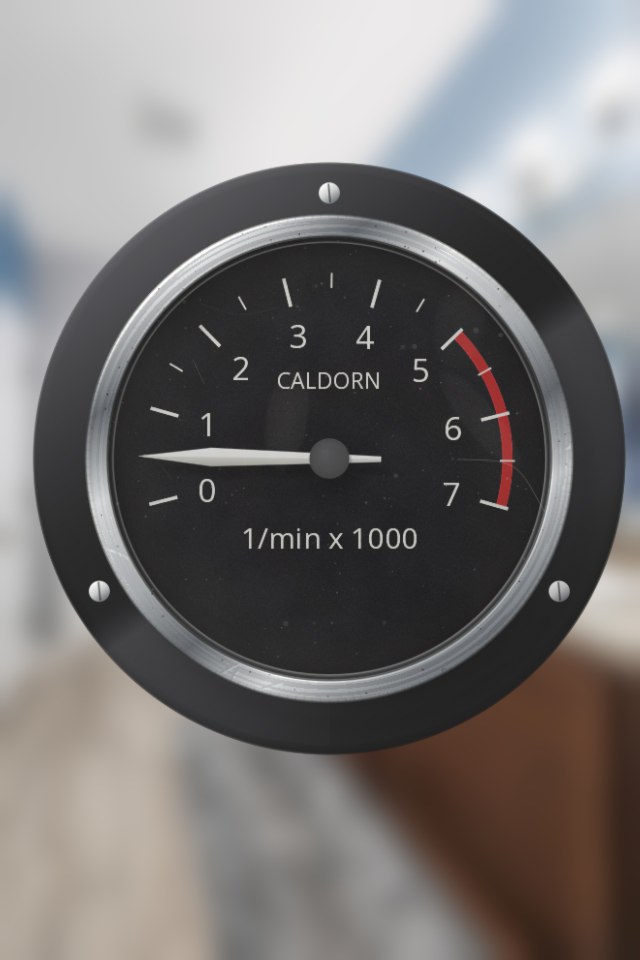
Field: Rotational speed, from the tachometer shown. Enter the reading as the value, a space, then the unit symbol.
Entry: 500 rpm
